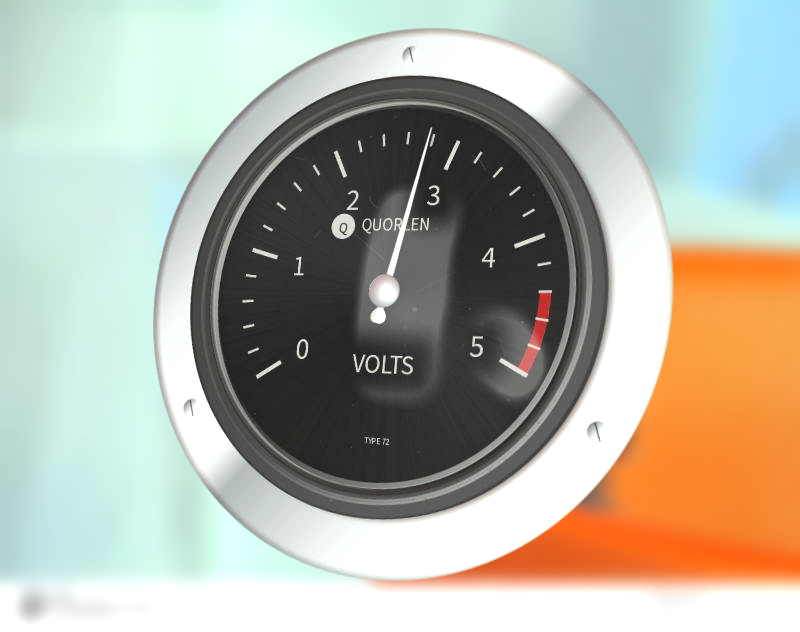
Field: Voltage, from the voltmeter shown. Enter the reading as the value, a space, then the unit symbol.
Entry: 2.8 V
